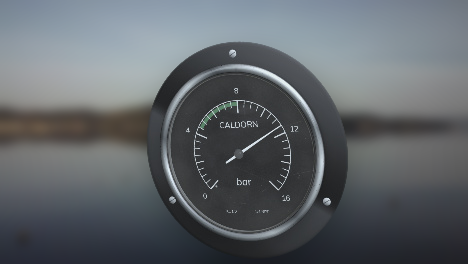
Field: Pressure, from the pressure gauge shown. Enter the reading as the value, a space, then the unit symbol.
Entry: 11.5 bar
